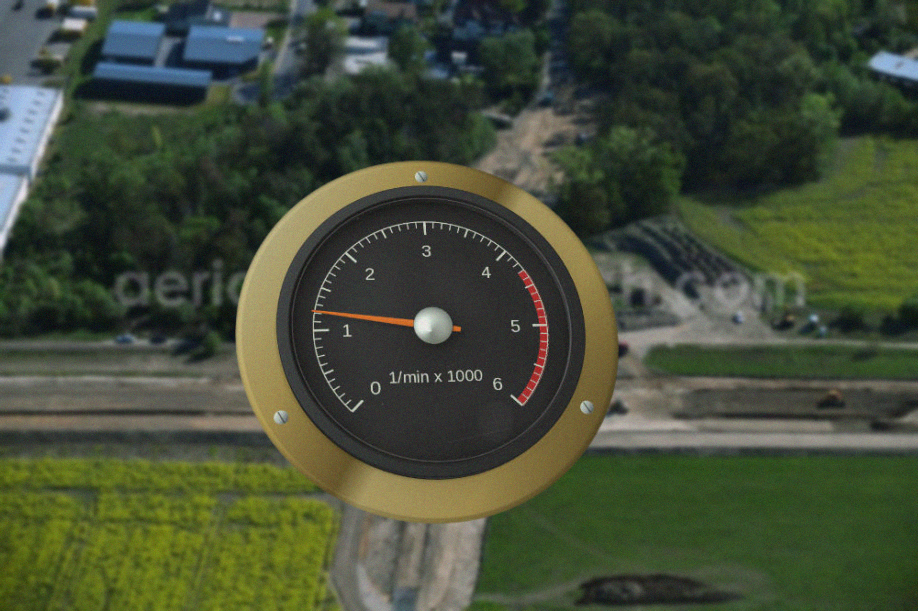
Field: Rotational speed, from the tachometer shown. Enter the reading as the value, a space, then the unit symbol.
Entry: 1200 rpm
